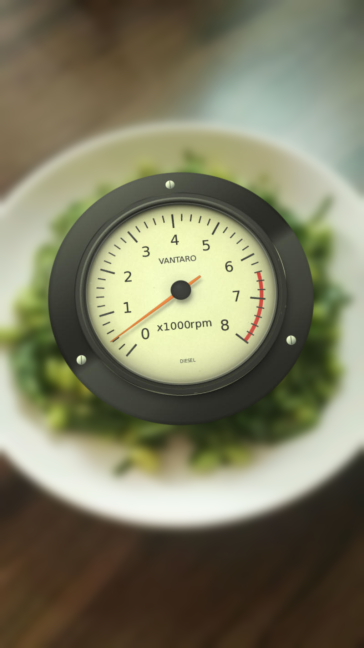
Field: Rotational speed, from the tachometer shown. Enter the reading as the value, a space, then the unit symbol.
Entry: 400 rpm
